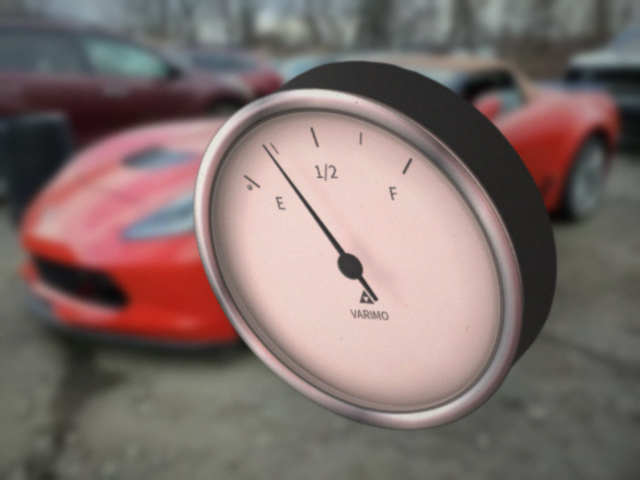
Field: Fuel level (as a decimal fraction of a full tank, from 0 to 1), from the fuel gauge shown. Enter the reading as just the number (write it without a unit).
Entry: 0.25
